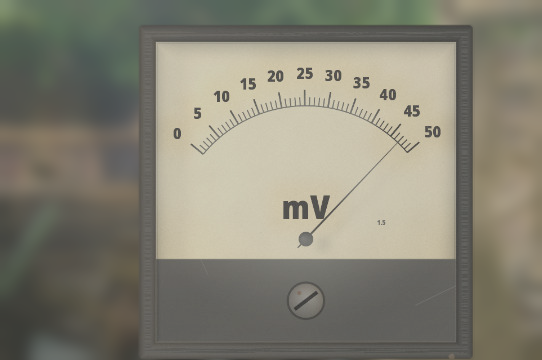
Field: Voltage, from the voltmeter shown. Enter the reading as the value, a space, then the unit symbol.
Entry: 47 mV
